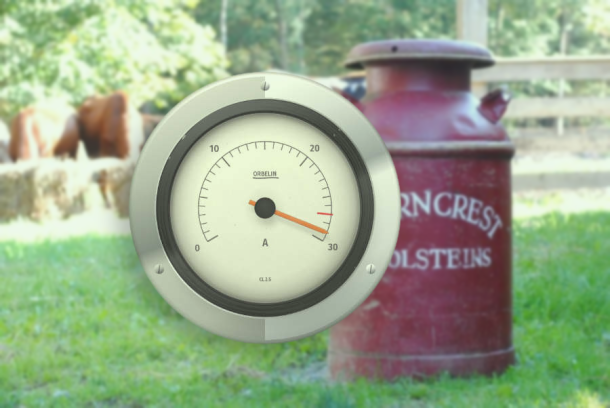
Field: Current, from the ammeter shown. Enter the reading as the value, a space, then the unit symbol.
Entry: 29 A
